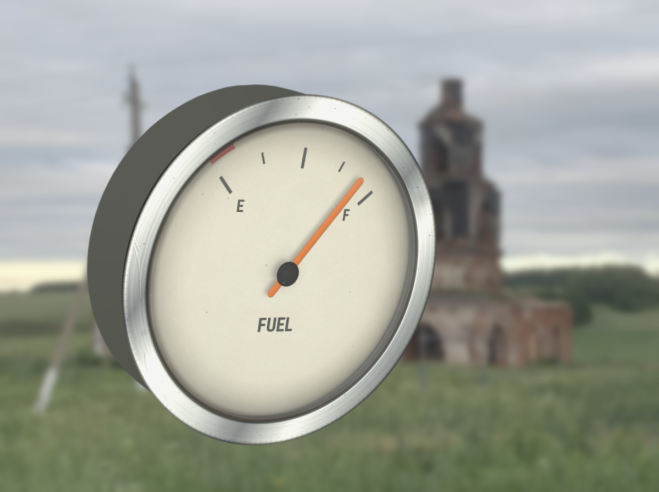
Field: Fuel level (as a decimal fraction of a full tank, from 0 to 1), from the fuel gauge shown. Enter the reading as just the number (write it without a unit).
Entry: 0.875
